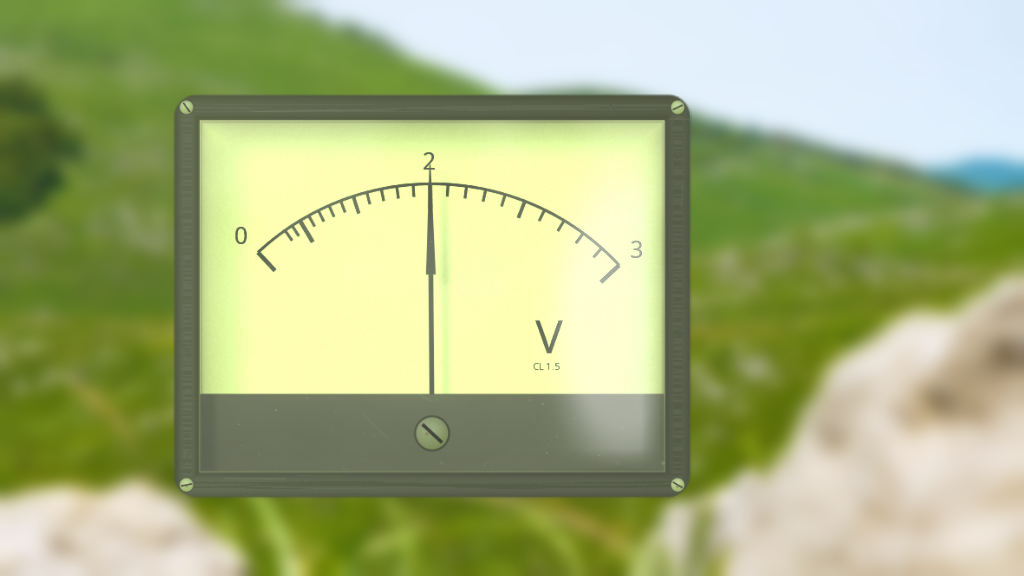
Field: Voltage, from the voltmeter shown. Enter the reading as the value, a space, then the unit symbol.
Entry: 2 V
